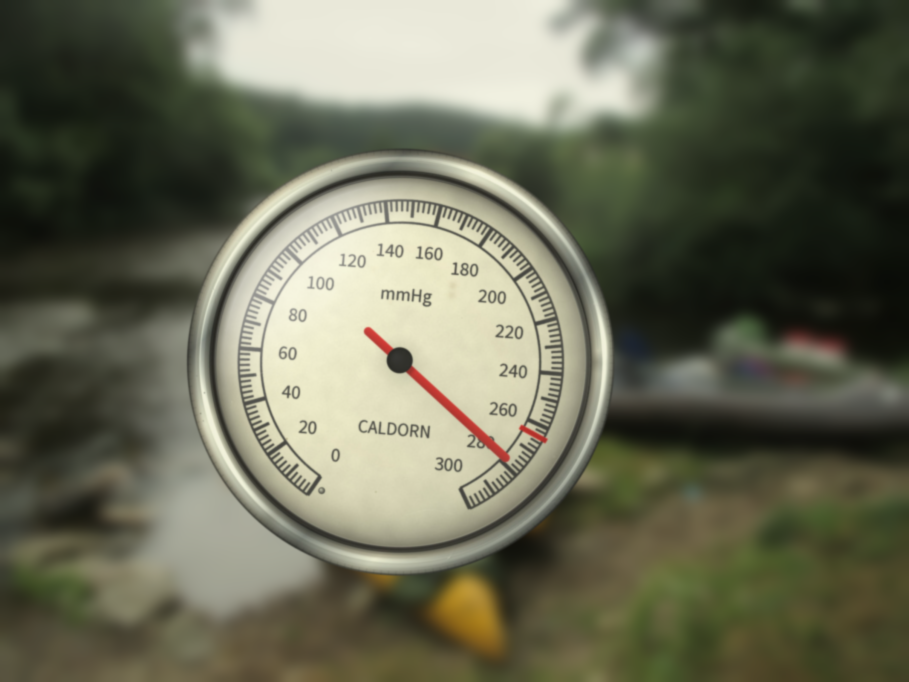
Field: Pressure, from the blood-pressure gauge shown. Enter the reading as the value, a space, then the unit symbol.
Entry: 278 mmHg
